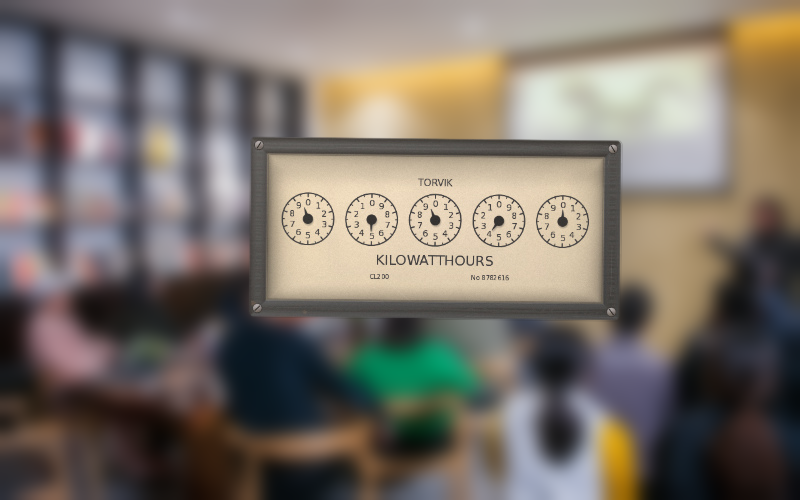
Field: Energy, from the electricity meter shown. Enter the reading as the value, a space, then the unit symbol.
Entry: 94940 kWh
